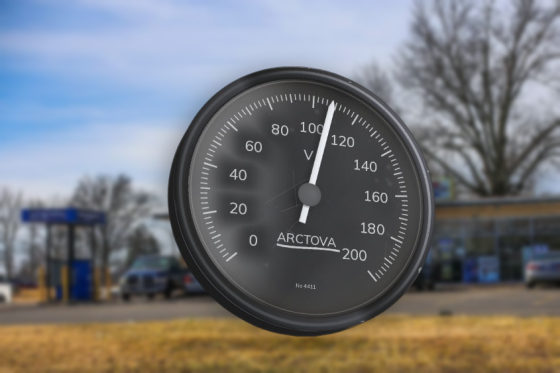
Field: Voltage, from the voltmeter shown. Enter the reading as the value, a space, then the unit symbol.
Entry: 108 V
